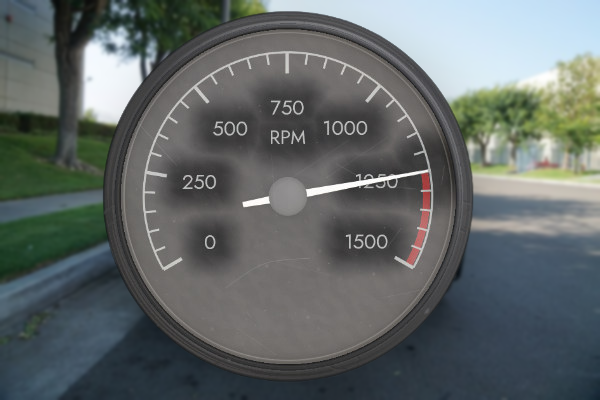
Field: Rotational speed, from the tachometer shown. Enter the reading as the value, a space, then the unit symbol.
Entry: 1250 rpm
